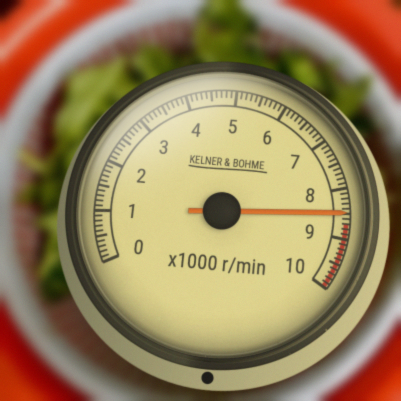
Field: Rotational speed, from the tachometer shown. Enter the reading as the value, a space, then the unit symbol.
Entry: 8500 rpm
